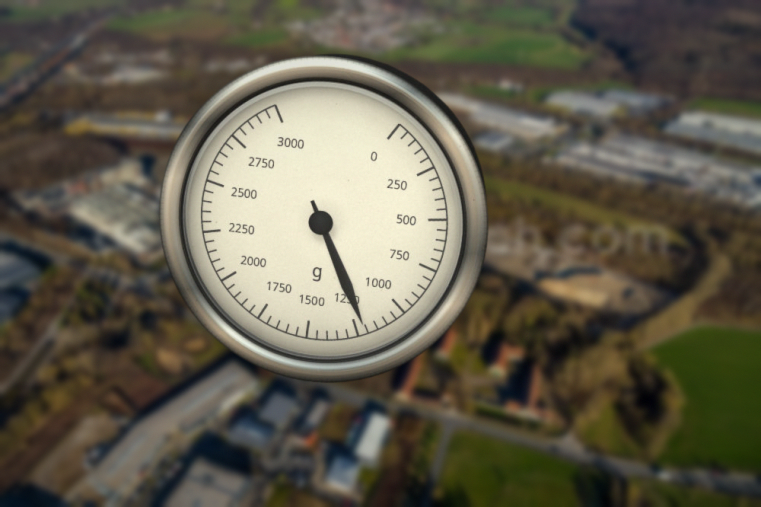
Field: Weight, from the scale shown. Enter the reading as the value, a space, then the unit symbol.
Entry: 1200 g
